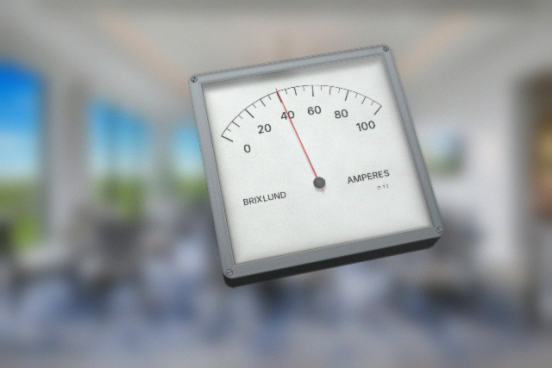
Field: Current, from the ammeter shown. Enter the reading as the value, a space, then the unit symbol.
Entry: 40 A
